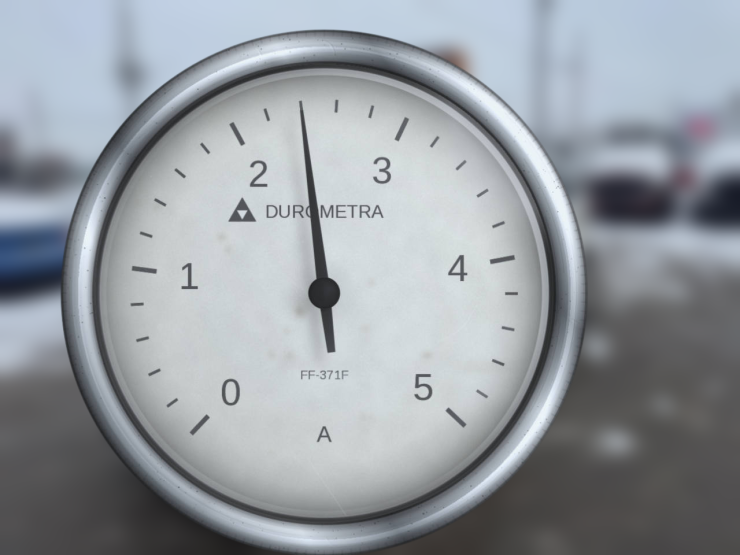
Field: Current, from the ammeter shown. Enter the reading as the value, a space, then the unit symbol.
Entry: 2.4 A
